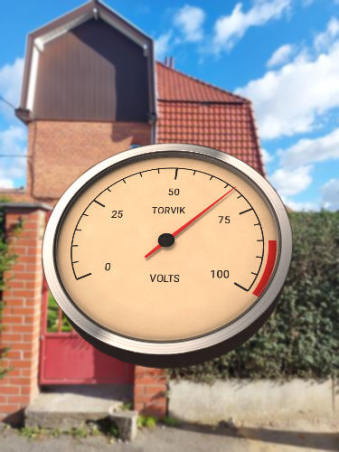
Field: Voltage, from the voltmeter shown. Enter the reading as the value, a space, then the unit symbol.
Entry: 67.5 V
